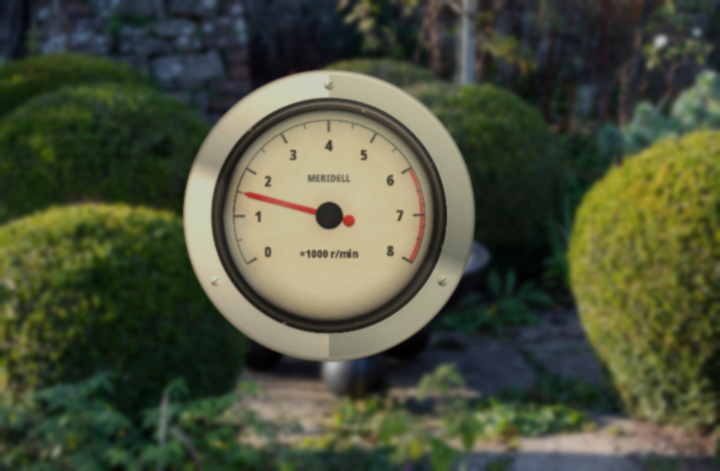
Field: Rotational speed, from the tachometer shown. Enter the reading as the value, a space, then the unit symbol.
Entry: 1500 rpm
